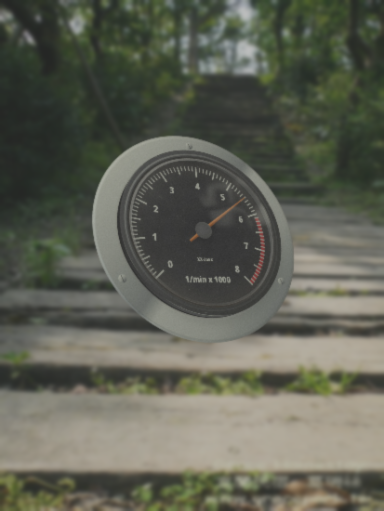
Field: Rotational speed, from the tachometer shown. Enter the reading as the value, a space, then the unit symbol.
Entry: 5500 rpm
